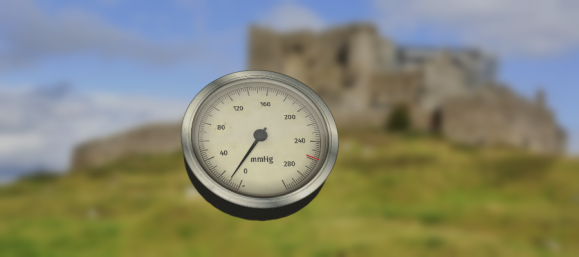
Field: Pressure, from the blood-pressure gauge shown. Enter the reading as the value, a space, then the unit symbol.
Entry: 10 mmHg
